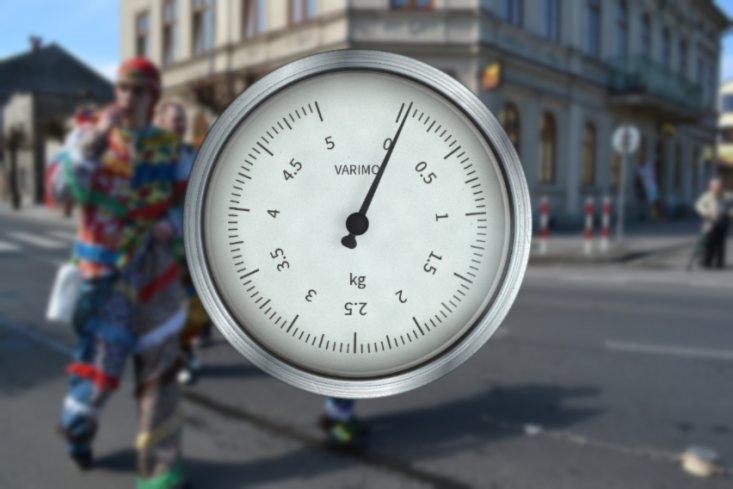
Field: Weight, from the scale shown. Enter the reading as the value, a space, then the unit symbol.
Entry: 0.05 kg
